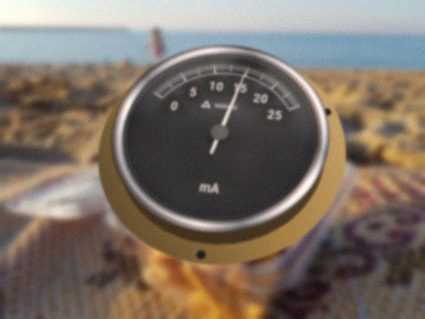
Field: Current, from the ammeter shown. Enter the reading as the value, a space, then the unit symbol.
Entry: 15 mA
